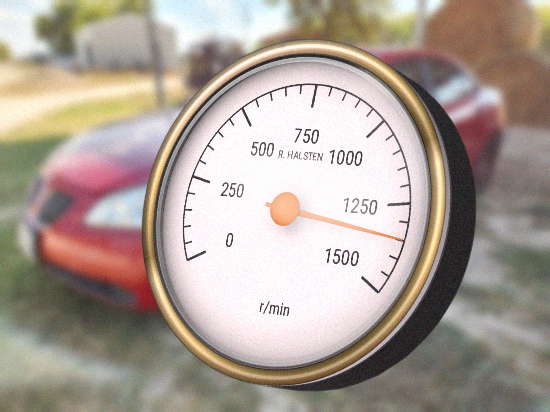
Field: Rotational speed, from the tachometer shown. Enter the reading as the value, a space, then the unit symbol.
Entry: 1350 rpm
